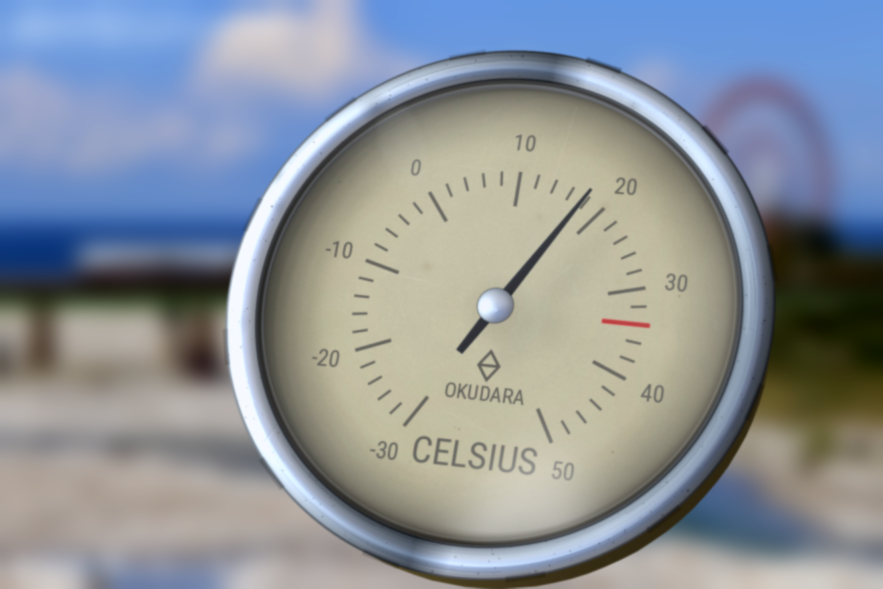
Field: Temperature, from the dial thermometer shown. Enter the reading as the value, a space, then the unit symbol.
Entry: 18 °C
